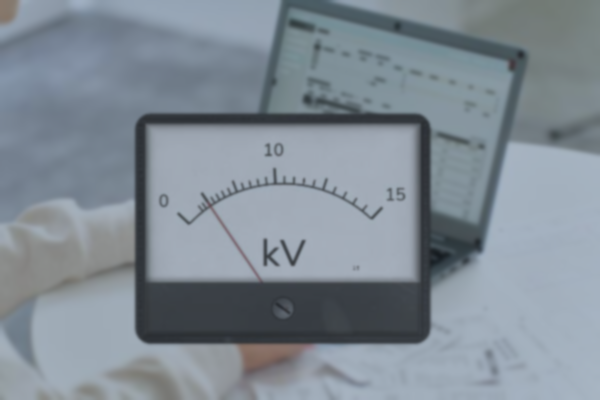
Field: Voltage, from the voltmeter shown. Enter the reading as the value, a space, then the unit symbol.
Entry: 5 kV
